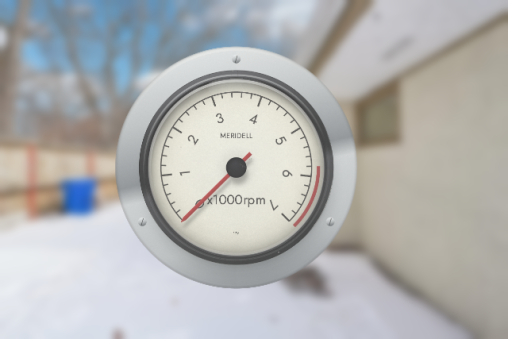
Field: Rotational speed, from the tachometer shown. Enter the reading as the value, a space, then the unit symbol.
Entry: 0 rpm
